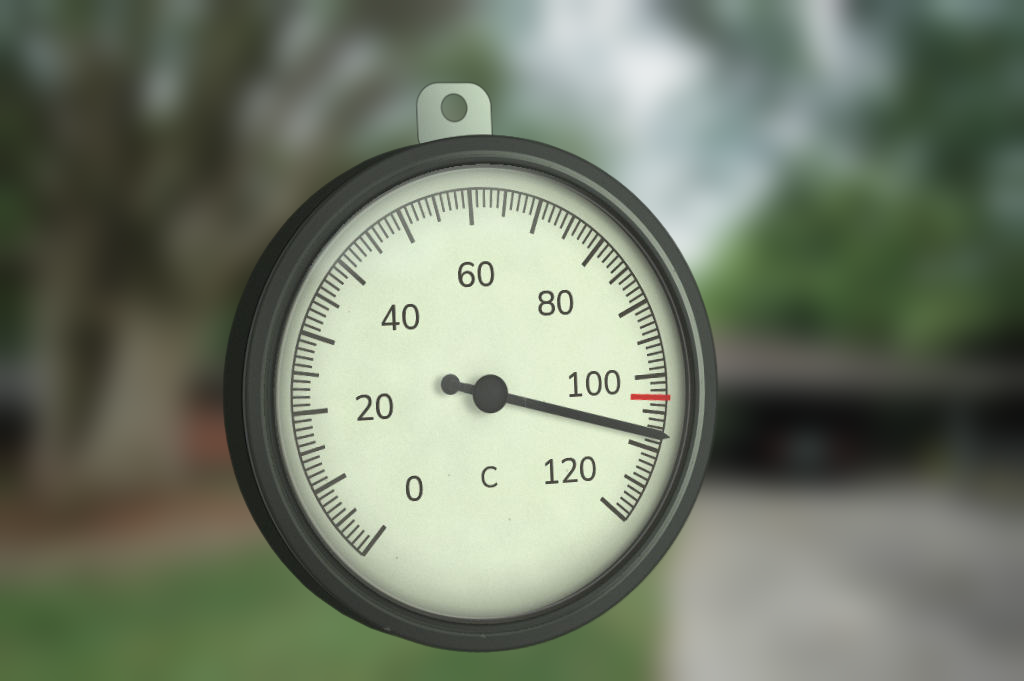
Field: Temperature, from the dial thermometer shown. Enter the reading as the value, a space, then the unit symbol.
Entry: 108 °C
